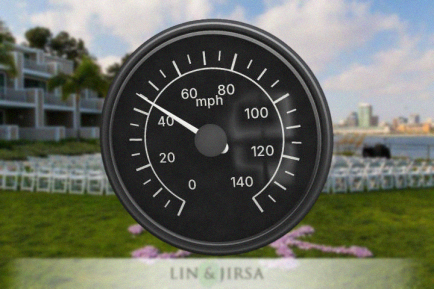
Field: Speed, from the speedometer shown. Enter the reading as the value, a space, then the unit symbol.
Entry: 45 mph
